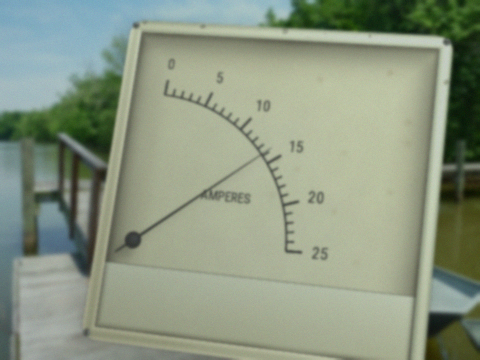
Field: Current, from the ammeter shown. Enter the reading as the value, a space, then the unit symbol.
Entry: 14 A
